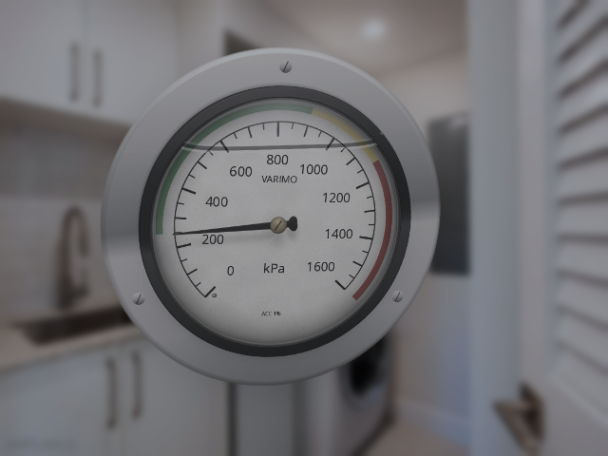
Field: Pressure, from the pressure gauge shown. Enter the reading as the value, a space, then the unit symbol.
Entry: 250 kPa
